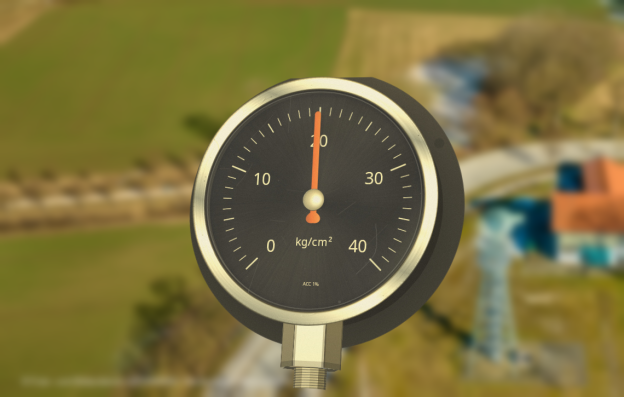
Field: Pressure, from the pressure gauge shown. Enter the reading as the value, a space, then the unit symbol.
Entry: 20 kg/cm²
